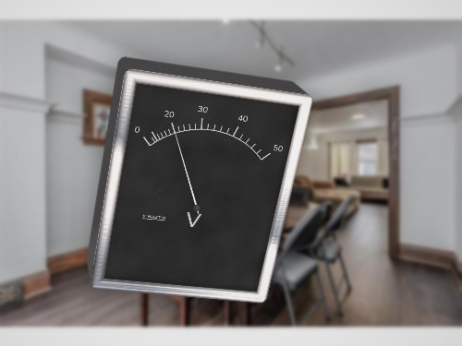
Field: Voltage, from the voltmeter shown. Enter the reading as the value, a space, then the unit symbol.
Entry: 20 V
